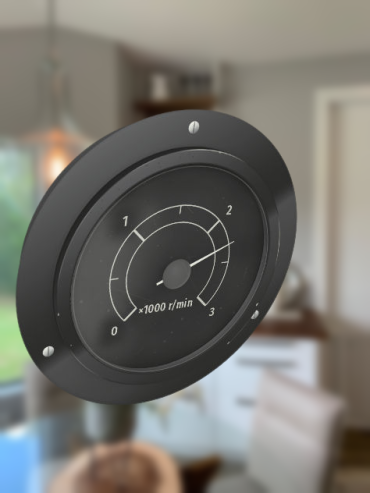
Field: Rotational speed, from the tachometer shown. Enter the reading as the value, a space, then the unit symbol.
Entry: 2250 rpm
